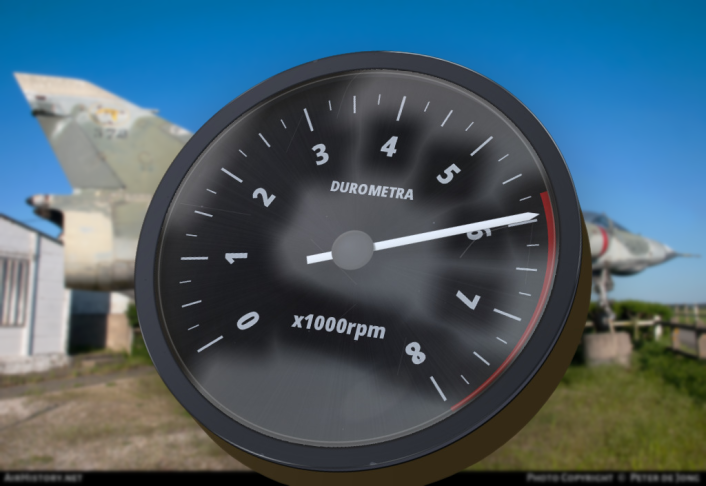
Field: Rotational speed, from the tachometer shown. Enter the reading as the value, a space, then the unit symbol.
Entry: 6000 rpm
